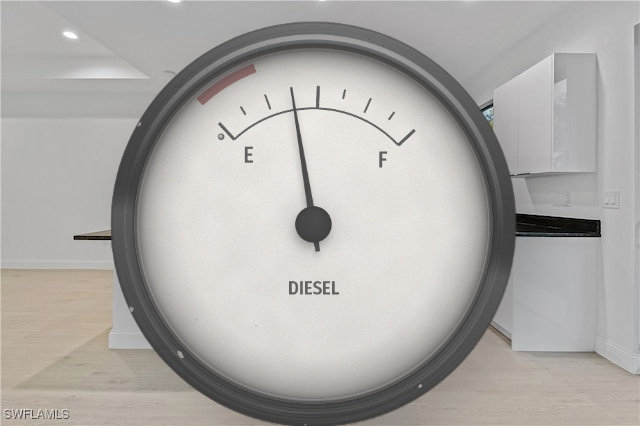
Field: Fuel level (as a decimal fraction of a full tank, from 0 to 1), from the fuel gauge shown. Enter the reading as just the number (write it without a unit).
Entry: 0.375
